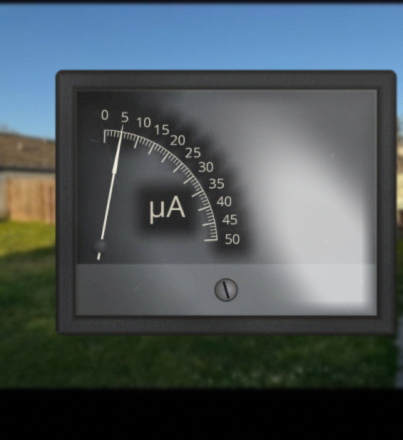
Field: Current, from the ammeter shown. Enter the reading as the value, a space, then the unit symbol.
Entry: 5 µA
